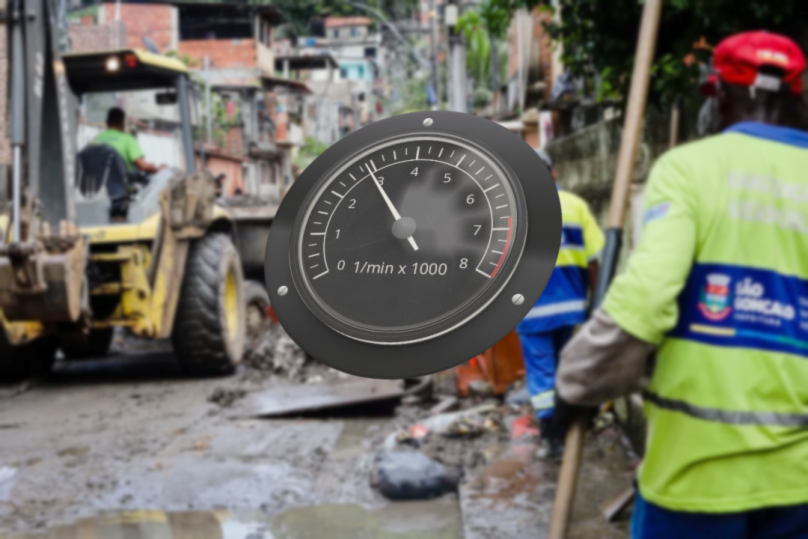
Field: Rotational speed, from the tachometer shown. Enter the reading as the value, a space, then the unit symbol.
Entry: 2875 rpm
